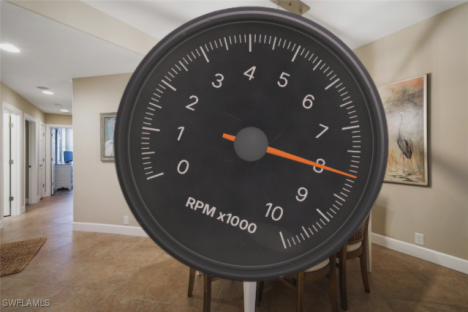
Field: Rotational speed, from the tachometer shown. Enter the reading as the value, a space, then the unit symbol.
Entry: 8000 rpm
